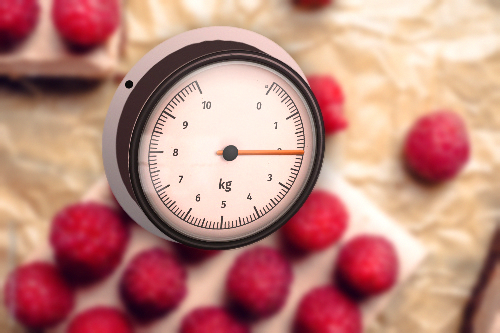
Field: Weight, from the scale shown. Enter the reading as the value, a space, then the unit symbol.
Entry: 2 kg
